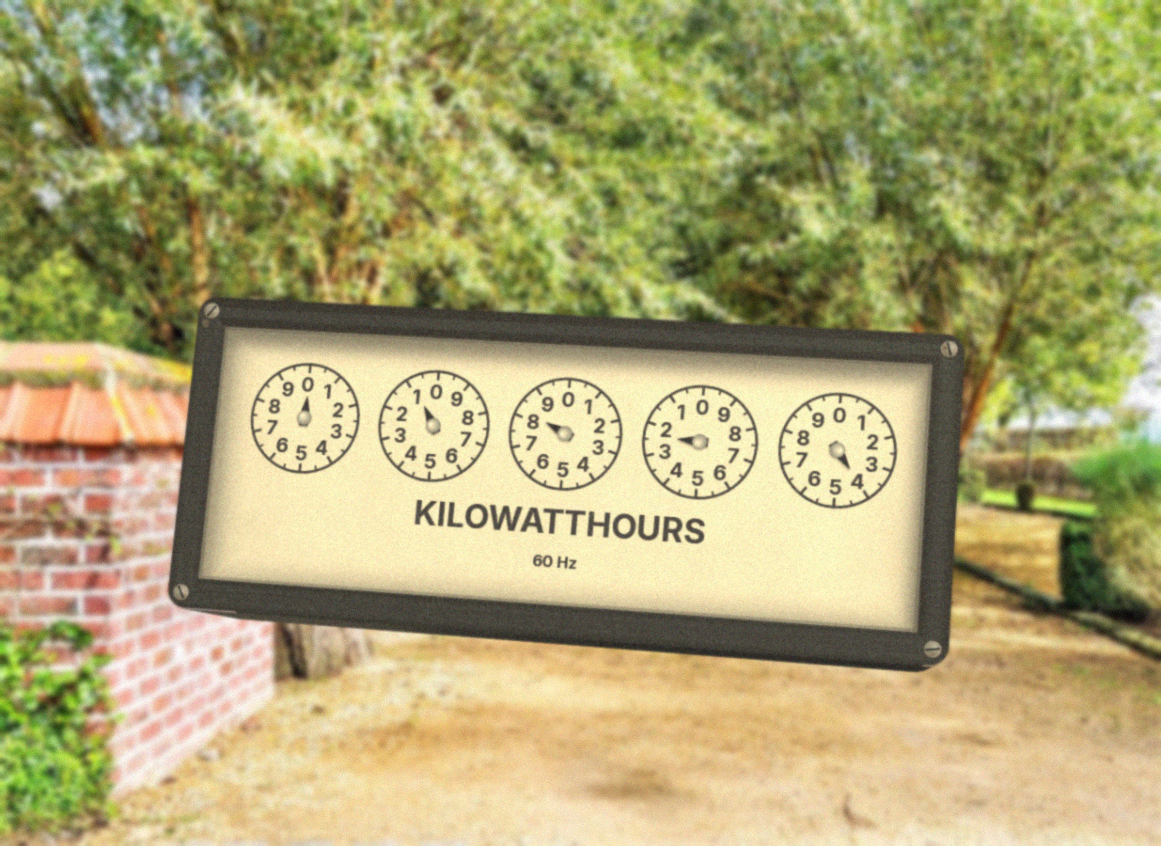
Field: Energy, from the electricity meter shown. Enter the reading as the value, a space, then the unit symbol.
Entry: 824 kWh
